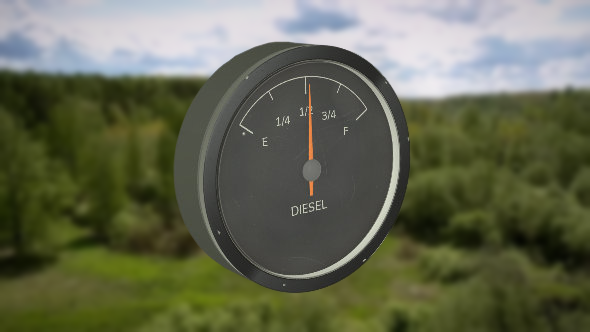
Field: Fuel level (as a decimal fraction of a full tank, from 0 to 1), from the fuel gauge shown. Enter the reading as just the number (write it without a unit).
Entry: 0.5
